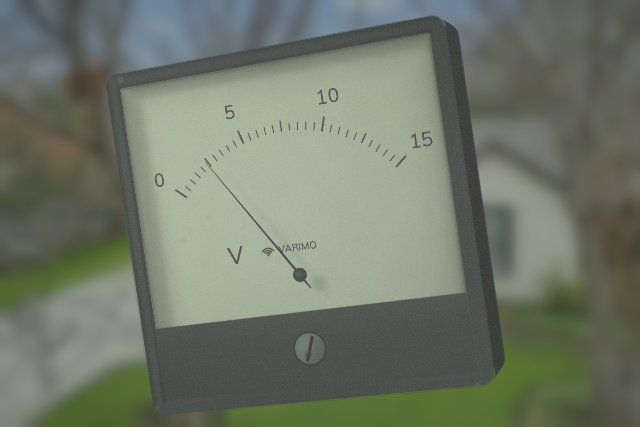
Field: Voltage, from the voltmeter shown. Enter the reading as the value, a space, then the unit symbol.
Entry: 2.5 V
